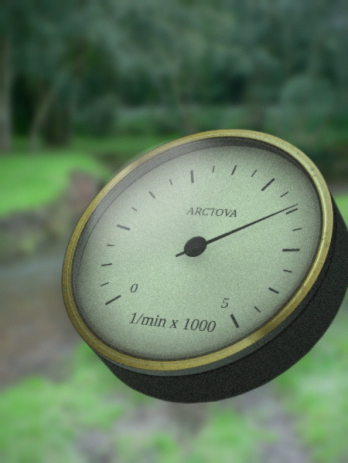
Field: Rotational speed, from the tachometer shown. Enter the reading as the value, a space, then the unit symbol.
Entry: 3500 rpm
